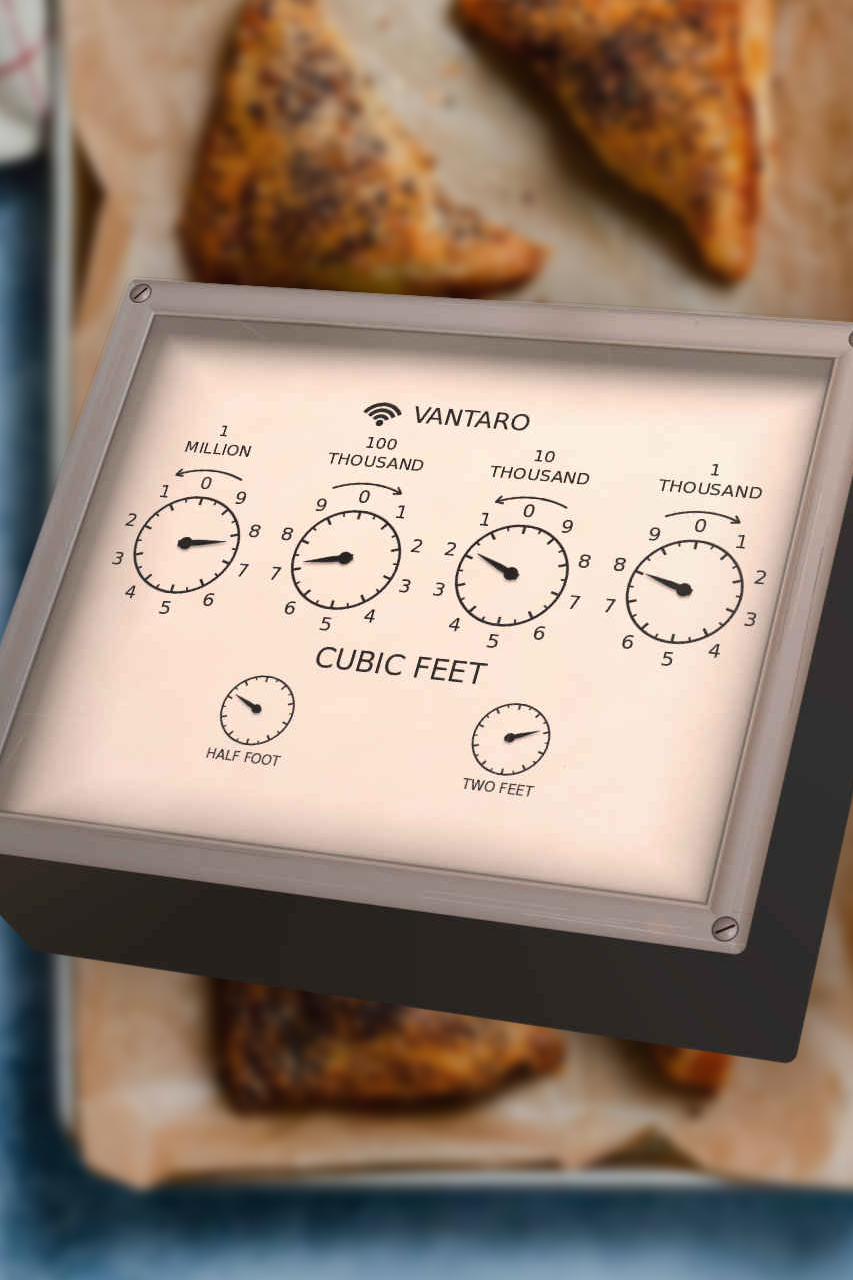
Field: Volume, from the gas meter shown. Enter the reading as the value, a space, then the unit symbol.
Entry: 771800 ft³
